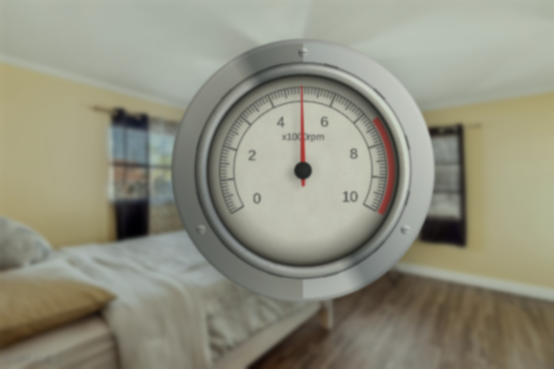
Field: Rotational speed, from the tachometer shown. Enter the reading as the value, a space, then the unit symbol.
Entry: 5000 rpm
